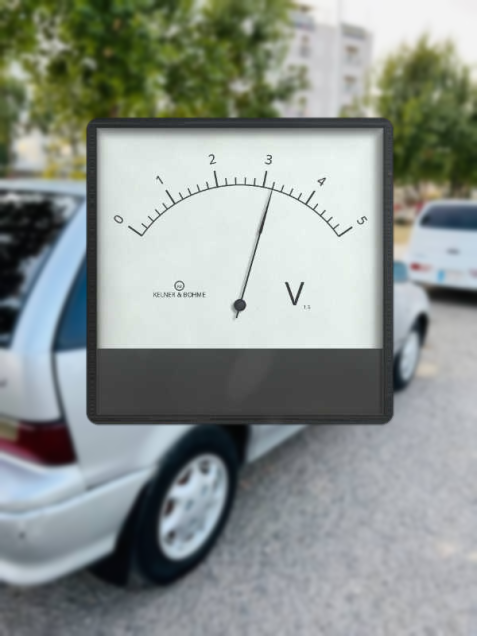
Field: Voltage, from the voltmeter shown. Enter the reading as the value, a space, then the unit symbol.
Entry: 3.2 V
